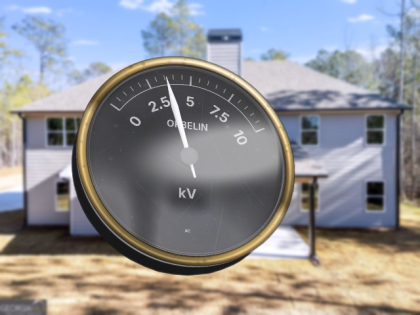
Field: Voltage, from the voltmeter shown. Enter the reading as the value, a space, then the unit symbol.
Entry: 3.5 kV
